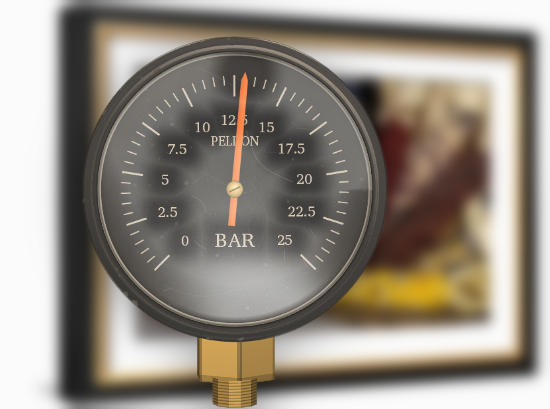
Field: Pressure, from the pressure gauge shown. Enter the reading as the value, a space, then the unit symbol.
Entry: 13 bar
